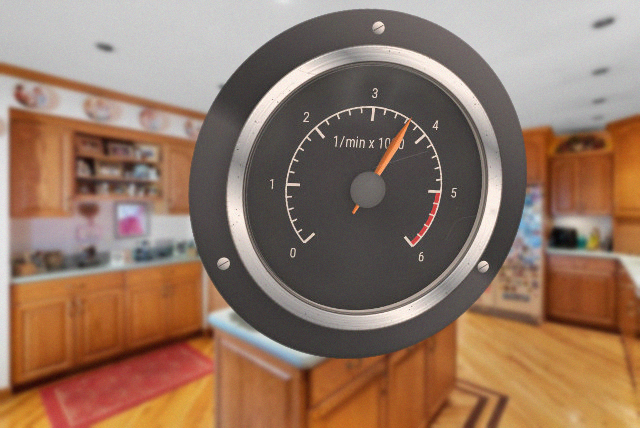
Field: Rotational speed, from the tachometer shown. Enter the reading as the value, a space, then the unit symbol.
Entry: 3600 rpm
